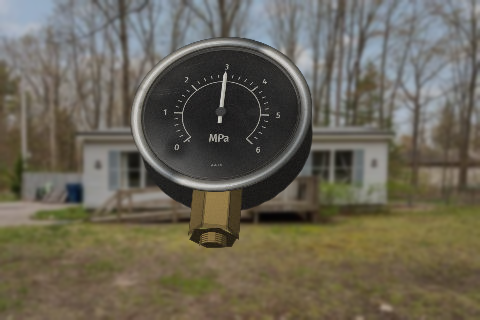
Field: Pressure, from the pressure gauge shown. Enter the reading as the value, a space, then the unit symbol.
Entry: 3 MPa
